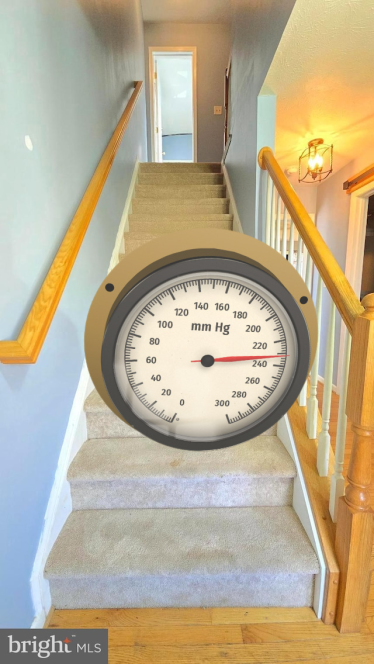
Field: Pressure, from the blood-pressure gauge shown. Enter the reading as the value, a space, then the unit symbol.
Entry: 230 mmHg
